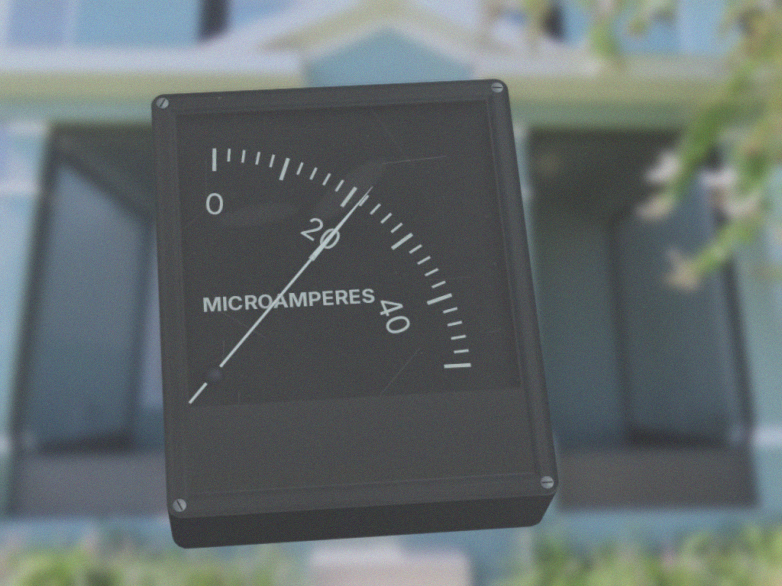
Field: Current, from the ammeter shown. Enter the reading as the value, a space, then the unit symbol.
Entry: 22 µA
